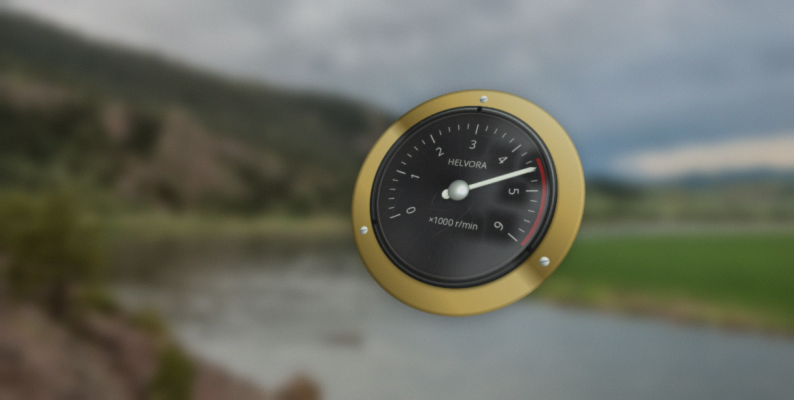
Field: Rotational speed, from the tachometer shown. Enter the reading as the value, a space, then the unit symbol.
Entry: 4600 rpm
